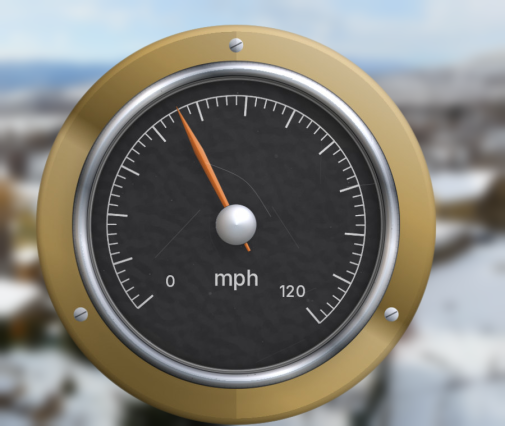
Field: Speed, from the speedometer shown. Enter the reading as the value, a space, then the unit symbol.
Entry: 46 mph
